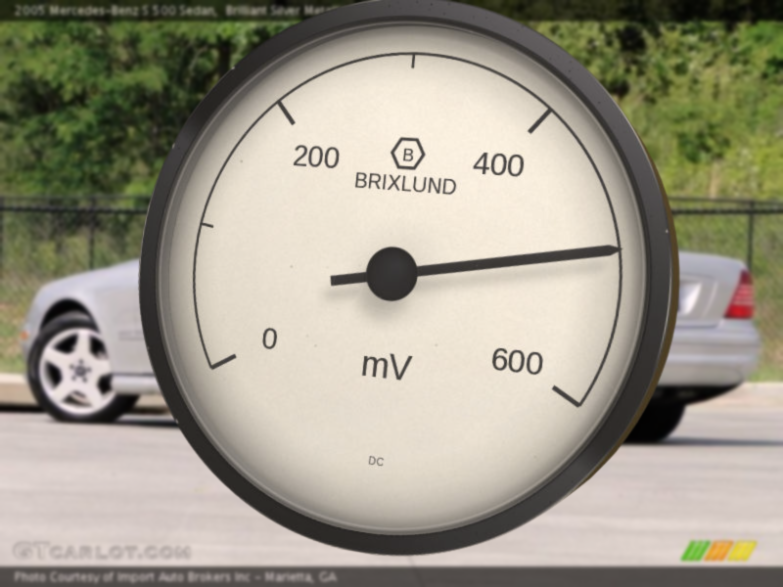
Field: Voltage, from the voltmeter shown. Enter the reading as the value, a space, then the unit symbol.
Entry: 500 mV
